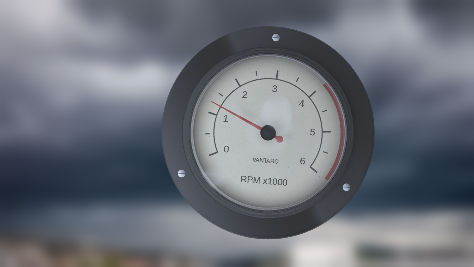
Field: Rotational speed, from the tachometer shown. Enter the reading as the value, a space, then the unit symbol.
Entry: 1250 rpm
